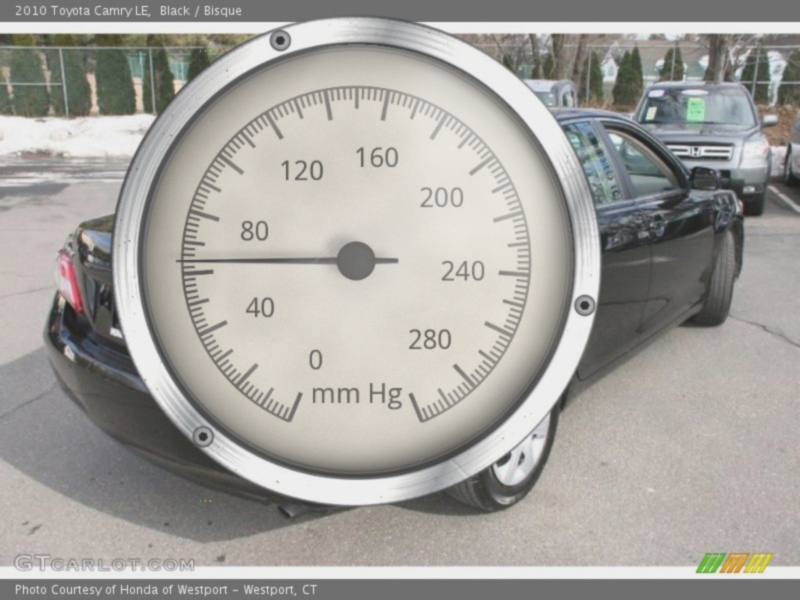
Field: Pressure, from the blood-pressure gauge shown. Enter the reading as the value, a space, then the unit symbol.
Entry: 64 mmHg
